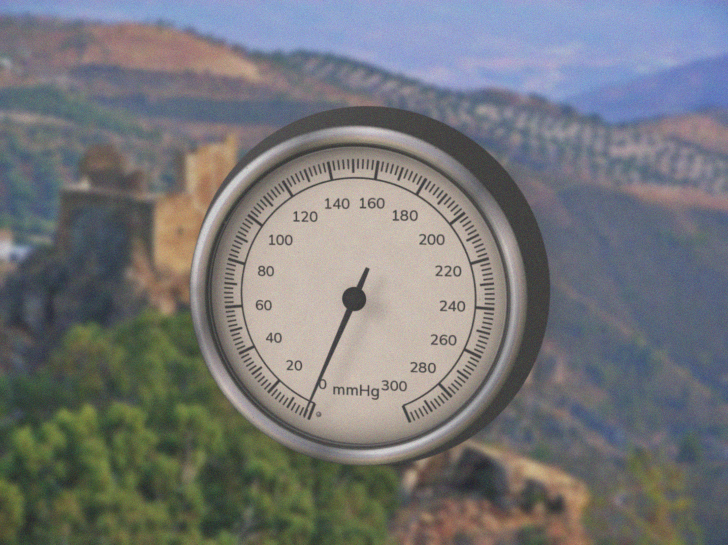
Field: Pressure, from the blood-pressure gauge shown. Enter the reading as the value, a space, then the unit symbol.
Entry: 2 mmHg
